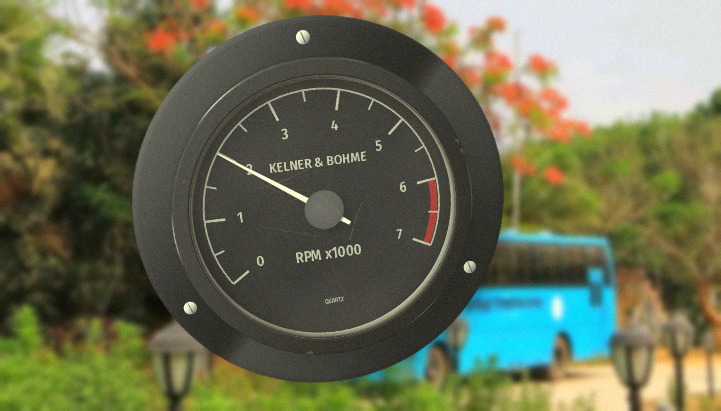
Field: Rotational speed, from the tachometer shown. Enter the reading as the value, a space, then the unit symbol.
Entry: 2000 rpm
